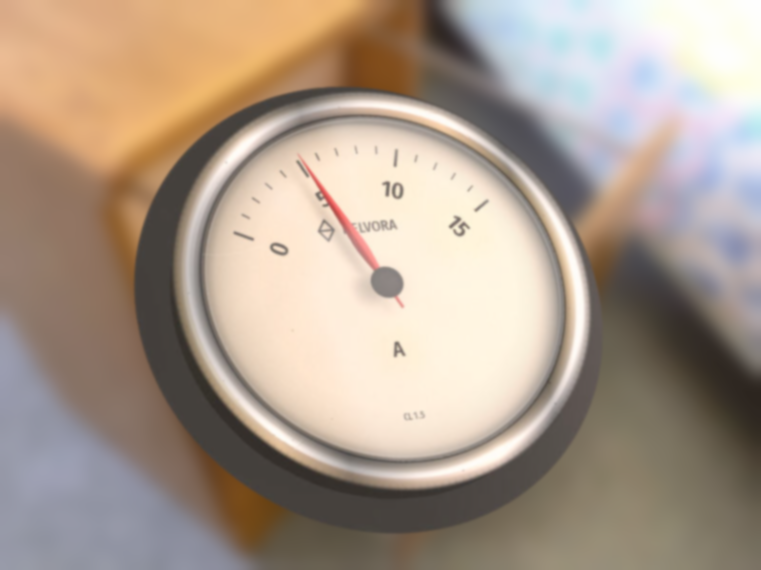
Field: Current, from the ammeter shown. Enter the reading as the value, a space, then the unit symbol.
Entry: 5 A
